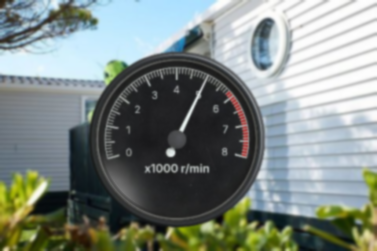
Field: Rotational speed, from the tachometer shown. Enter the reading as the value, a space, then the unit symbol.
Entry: 5000 rpm
